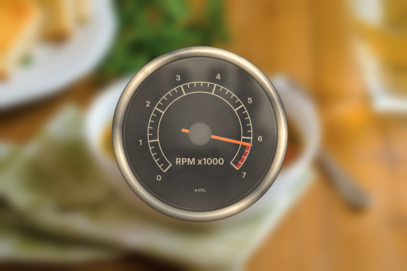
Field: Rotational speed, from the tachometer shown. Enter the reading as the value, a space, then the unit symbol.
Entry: 6200 rpm
